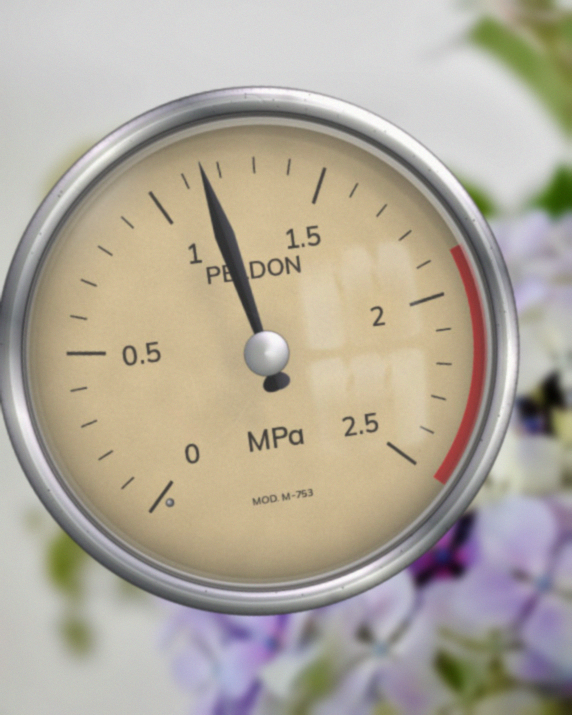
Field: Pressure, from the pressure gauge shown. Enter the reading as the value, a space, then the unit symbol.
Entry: 1.15 MPa
